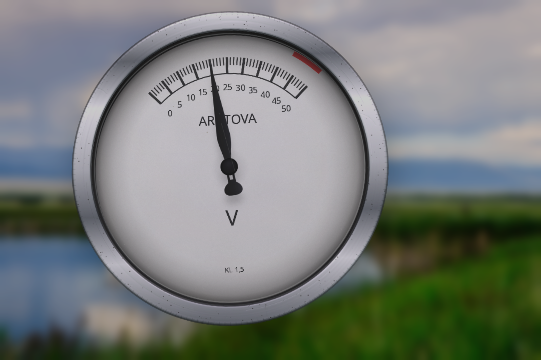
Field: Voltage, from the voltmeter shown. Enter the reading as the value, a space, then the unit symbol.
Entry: 20 V
